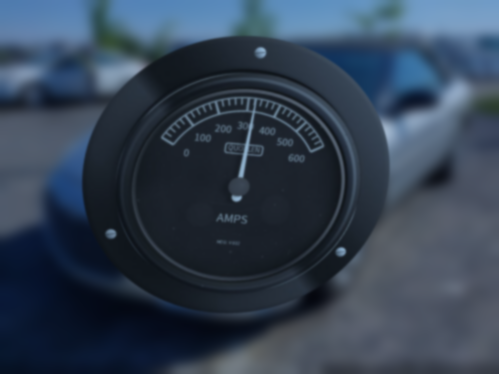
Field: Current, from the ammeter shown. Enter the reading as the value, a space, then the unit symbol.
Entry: 320 A
